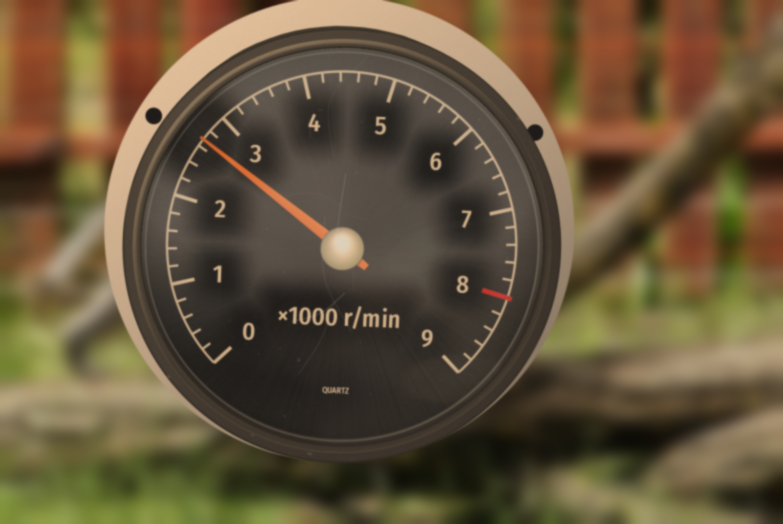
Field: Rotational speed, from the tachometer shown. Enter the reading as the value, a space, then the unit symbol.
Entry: 2700 rpm
